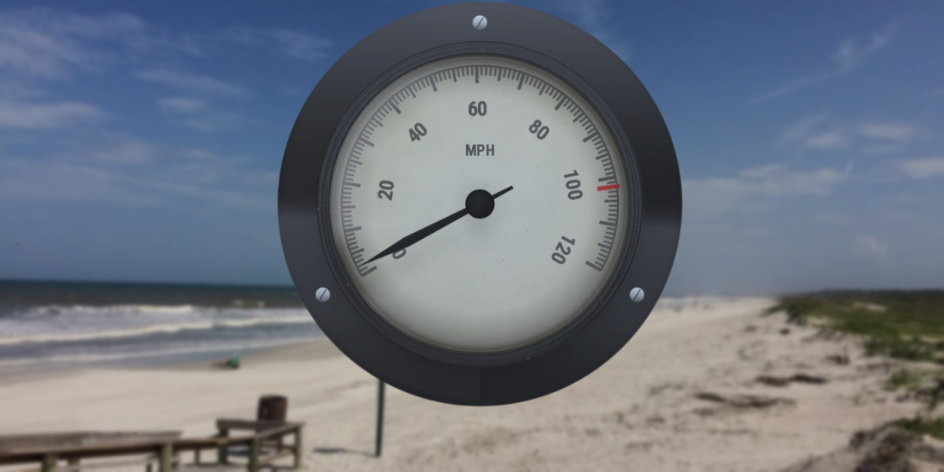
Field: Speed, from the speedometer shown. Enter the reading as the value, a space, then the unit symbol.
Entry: 2 mph
